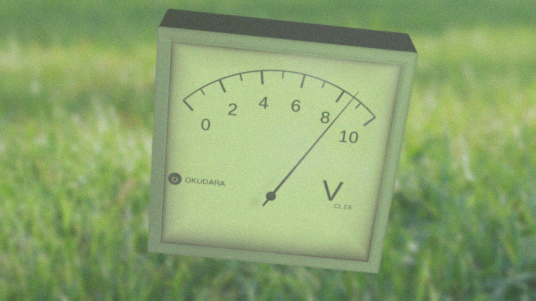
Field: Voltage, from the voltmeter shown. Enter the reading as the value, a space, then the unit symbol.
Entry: 8.5 V
